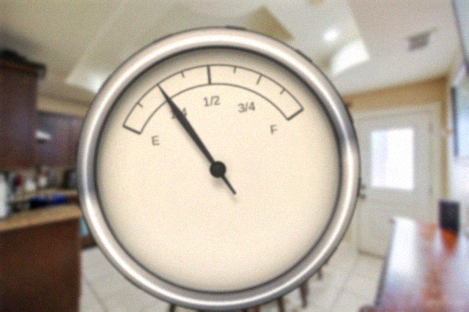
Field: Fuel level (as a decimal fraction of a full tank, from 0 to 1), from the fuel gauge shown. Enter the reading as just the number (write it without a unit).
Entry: 0.25
